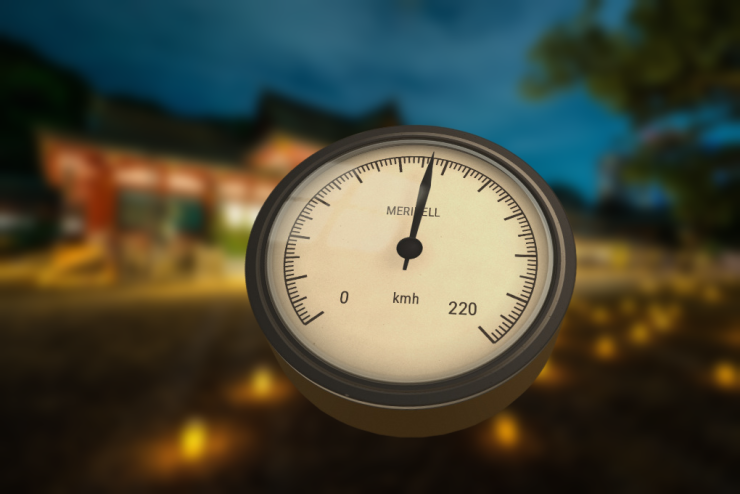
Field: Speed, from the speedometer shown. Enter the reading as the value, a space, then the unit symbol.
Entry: 114 km/h
